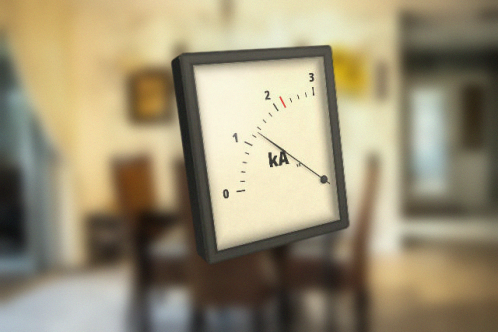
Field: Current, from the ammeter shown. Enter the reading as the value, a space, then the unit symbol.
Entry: 1.3 kA
